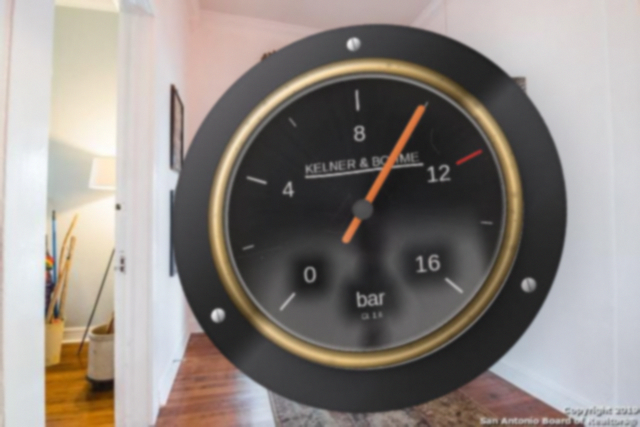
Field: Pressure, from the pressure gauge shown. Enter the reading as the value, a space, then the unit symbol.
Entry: 10 bar
